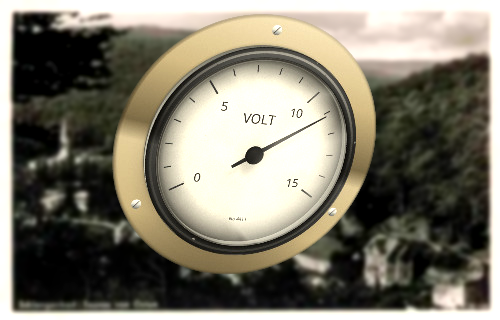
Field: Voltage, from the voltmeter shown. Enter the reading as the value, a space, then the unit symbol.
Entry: 11 V
